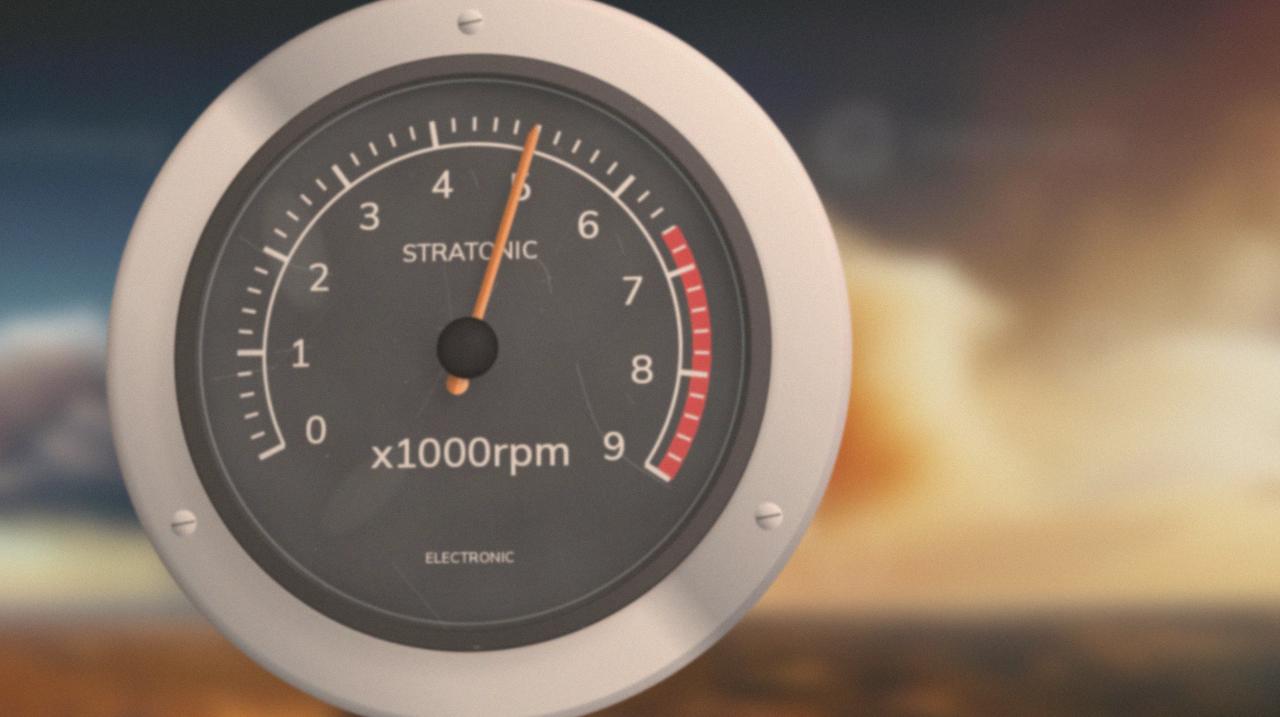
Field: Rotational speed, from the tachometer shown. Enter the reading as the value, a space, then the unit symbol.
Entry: 5000 rpm
